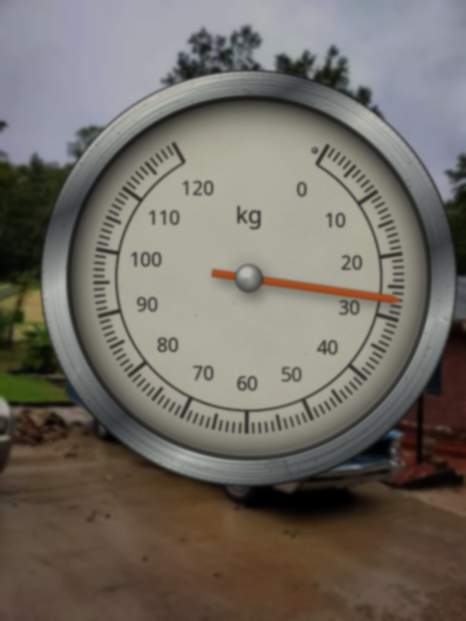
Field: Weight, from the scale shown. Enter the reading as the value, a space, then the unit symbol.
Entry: 27 kg
